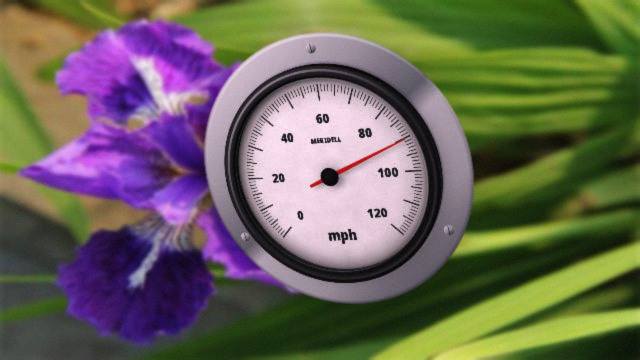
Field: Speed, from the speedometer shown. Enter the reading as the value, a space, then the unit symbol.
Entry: 90 mph
